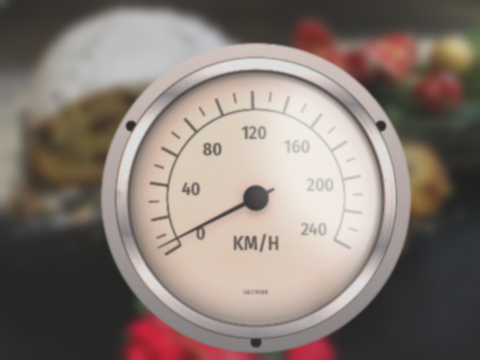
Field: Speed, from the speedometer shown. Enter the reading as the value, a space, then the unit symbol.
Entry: 5 km/h
